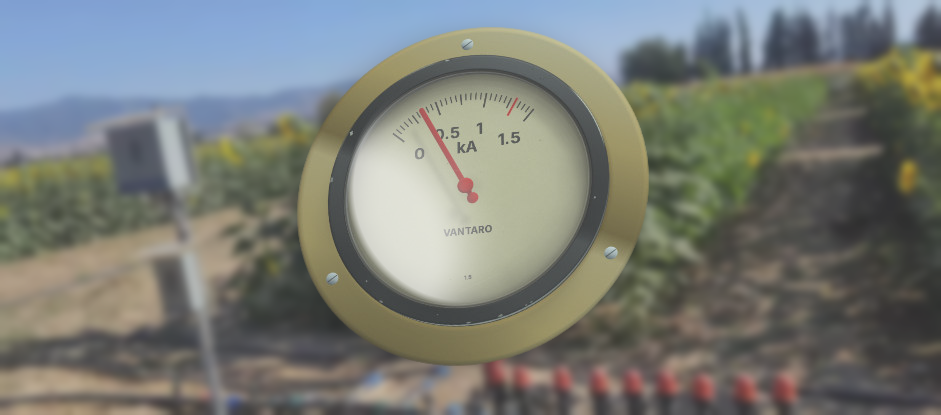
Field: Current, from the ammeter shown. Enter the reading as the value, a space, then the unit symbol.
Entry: 0.35 kA
